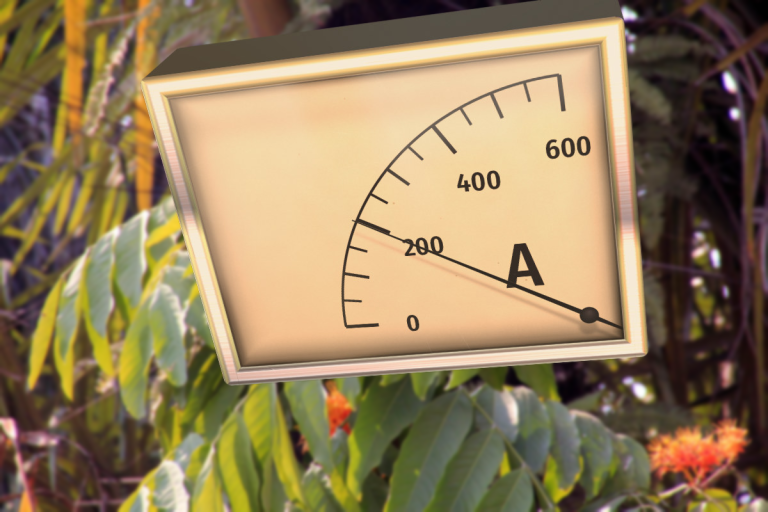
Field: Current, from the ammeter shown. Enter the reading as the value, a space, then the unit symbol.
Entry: 200 A
